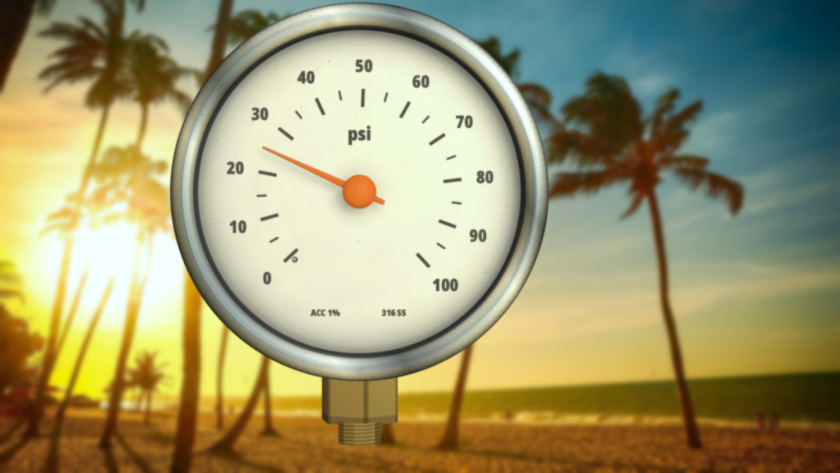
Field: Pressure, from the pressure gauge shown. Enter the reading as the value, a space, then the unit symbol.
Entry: 25 psi
